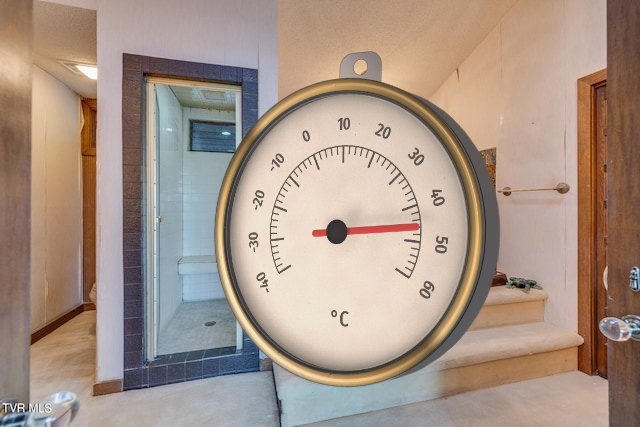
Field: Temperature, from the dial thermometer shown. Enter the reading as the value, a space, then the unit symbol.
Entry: 46 °C
